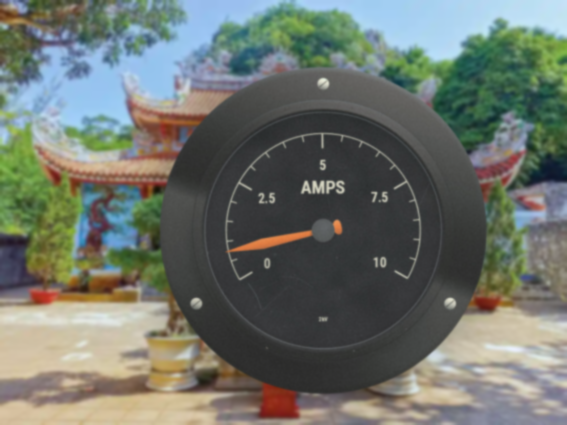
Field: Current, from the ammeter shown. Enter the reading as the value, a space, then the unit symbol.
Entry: 0.75 A
